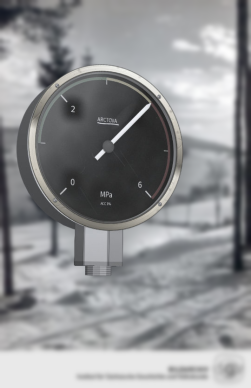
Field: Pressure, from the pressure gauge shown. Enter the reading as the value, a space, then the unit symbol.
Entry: 4 MPa
